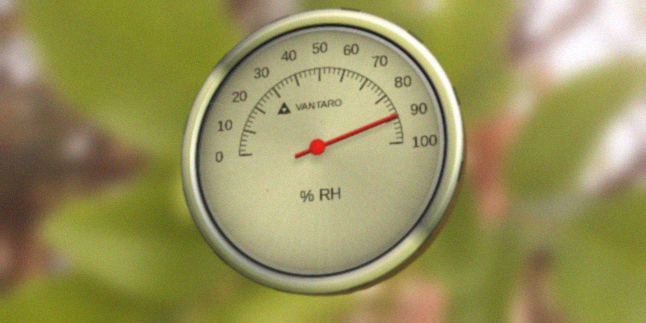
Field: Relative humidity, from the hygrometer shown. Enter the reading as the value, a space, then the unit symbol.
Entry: 90 %
